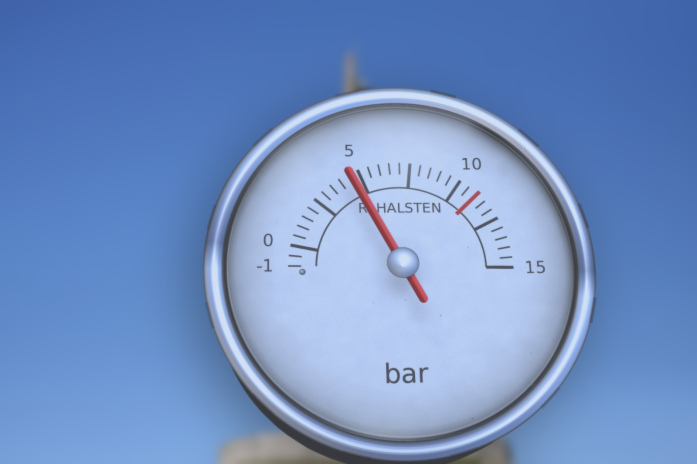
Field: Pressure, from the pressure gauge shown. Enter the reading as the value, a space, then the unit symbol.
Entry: 4.5 bar
